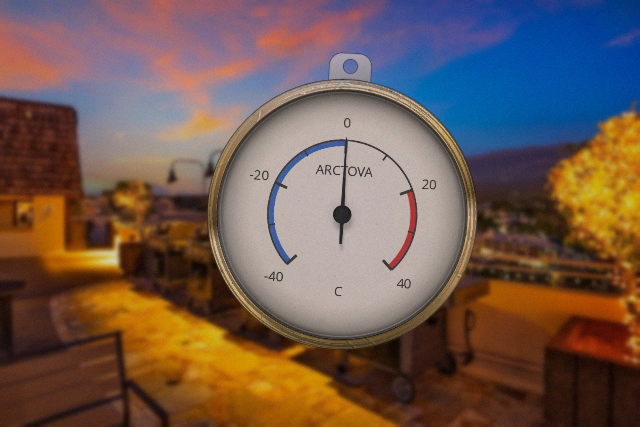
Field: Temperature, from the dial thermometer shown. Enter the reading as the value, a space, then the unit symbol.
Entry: 0 °C
